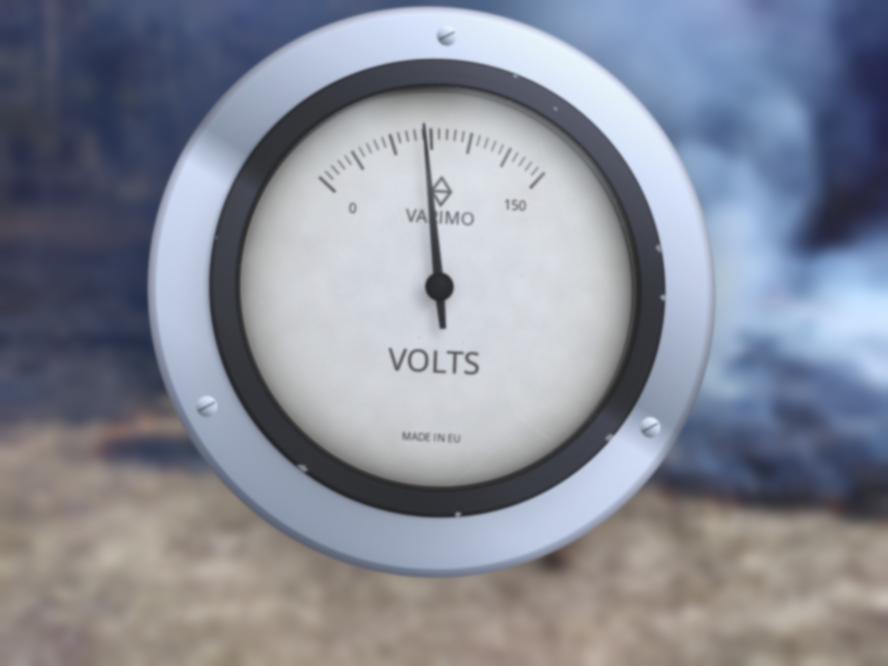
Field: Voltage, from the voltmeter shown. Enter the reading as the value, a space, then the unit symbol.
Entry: 70 V
